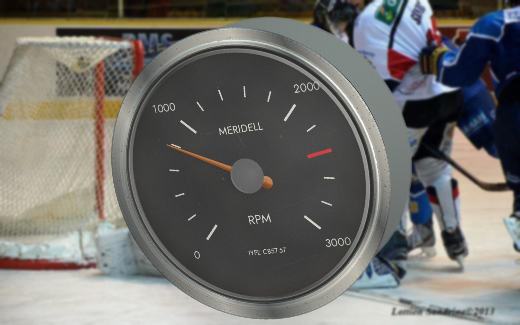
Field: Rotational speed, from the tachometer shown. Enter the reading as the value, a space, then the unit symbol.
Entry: 800 rpm
